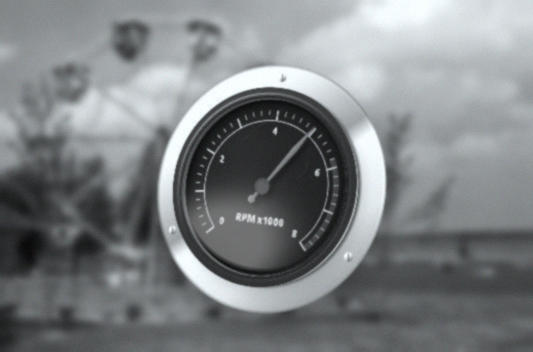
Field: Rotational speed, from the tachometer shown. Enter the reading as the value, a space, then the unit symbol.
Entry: 5000 rpm
